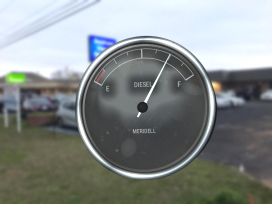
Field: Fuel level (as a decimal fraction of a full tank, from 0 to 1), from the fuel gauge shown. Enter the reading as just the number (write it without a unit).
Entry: 0.75
